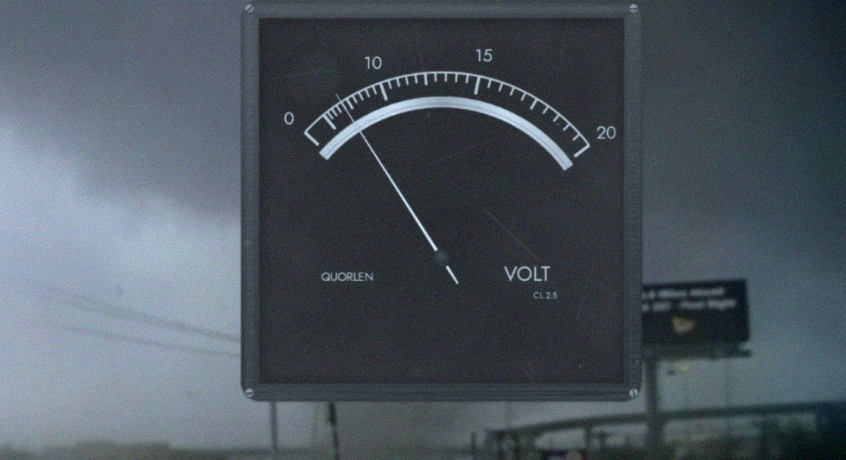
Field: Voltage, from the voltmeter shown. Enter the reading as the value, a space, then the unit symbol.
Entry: 7 V
